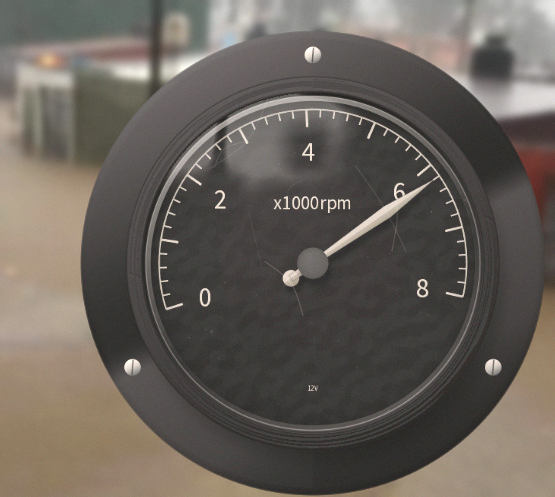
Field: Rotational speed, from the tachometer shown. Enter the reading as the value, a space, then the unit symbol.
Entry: 6200 rpm
